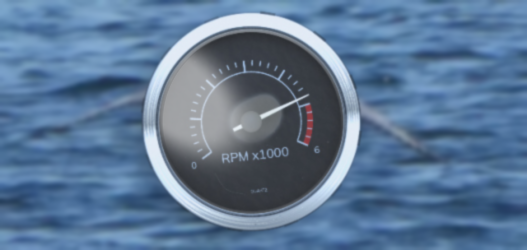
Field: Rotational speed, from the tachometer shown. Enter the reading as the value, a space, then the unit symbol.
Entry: 4800 rpm
